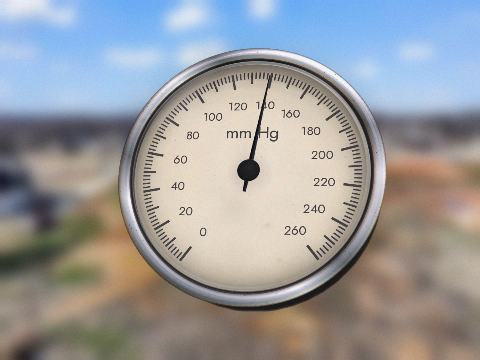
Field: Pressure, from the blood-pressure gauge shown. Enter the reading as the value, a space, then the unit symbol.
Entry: 140 mmHg
